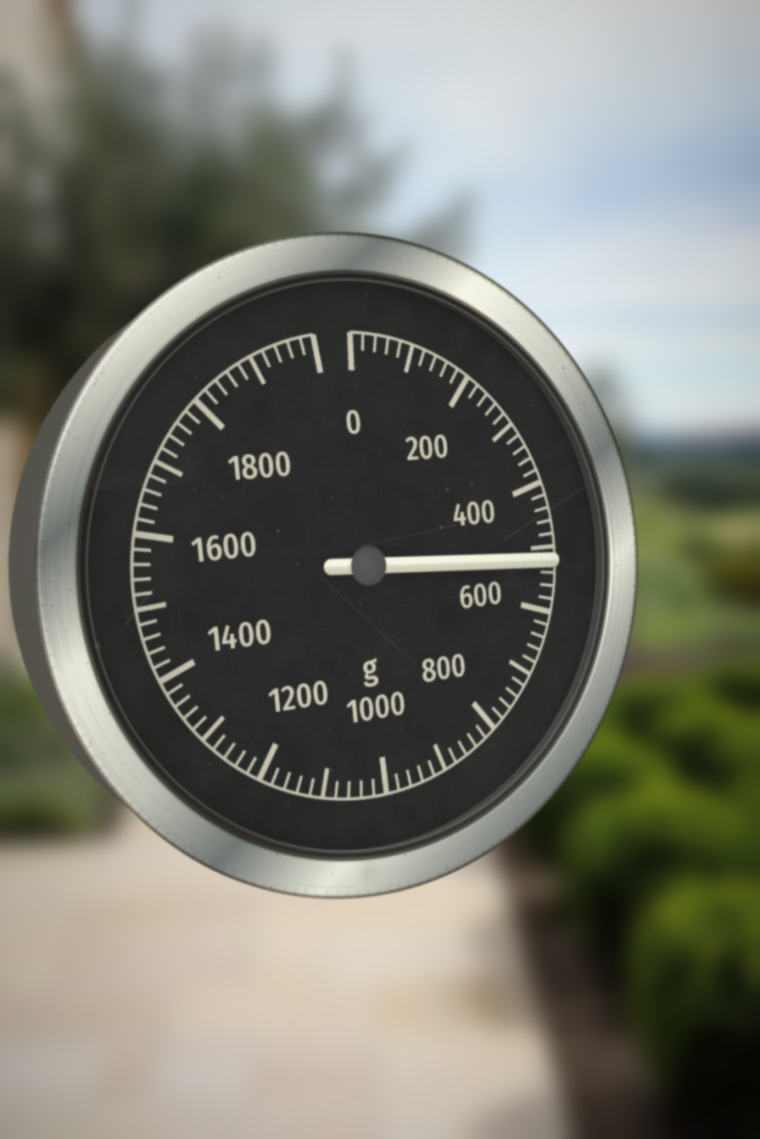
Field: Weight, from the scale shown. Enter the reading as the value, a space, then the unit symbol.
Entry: 520 g
